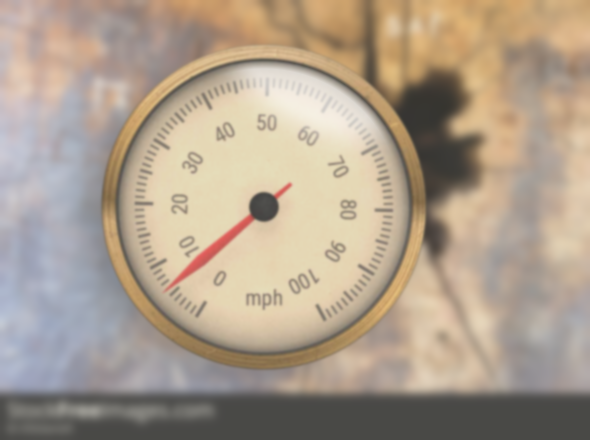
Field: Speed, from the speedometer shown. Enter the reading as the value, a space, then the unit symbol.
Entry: 6 mph
